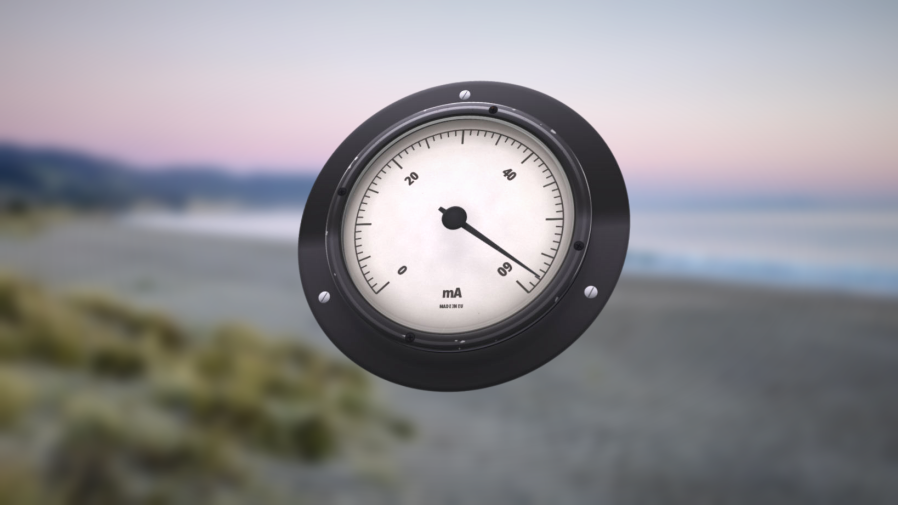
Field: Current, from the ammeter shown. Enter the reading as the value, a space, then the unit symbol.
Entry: 58 mA
